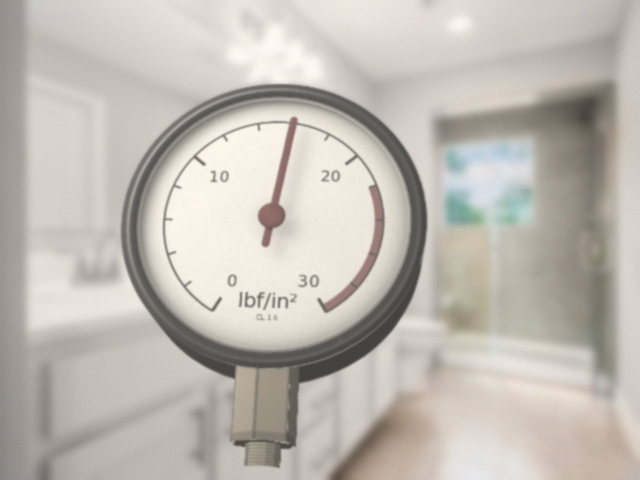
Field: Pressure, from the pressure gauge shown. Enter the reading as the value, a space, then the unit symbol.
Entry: 16 psi
